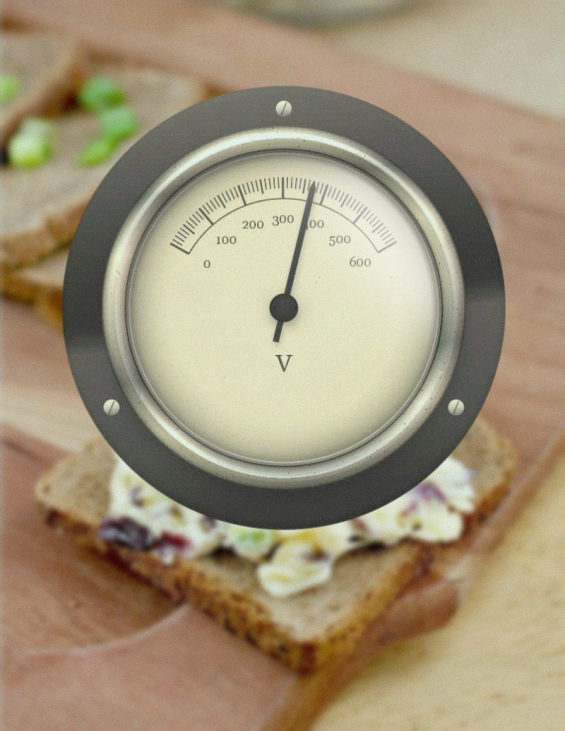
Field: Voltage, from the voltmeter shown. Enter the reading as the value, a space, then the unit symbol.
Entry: 370 V
